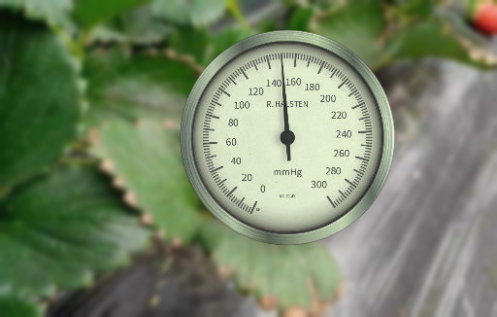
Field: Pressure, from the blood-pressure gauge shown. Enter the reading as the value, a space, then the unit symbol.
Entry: 150 mmHg
